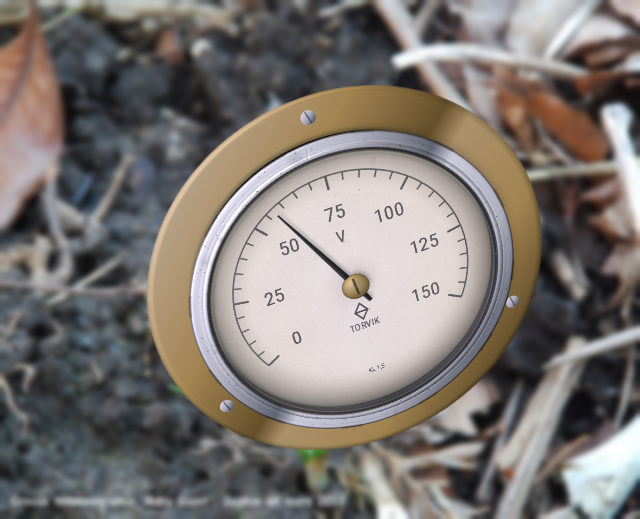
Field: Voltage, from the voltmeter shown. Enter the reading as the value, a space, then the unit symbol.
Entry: 57.5 V
